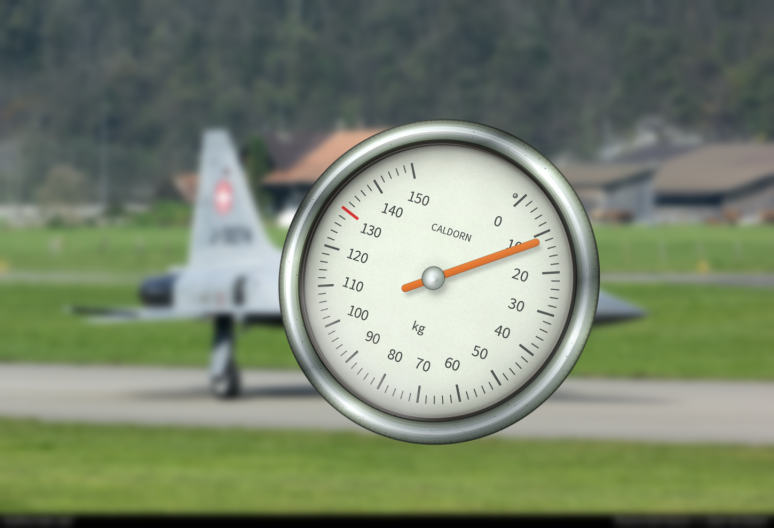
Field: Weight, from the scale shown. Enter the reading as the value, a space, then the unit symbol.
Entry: 12 kg
